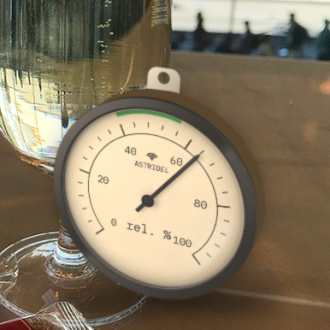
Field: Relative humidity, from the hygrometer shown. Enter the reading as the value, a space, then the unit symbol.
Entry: 64 %
